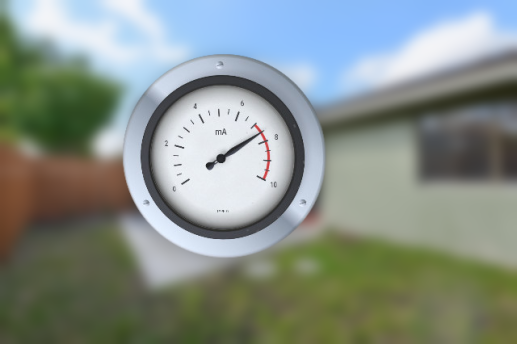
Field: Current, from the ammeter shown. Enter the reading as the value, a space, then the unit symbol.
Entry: 7.5 mA
